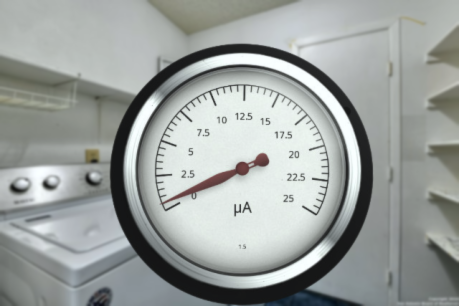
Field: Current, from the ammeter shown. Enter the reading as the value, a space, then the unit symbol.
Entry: 0.5 µA
